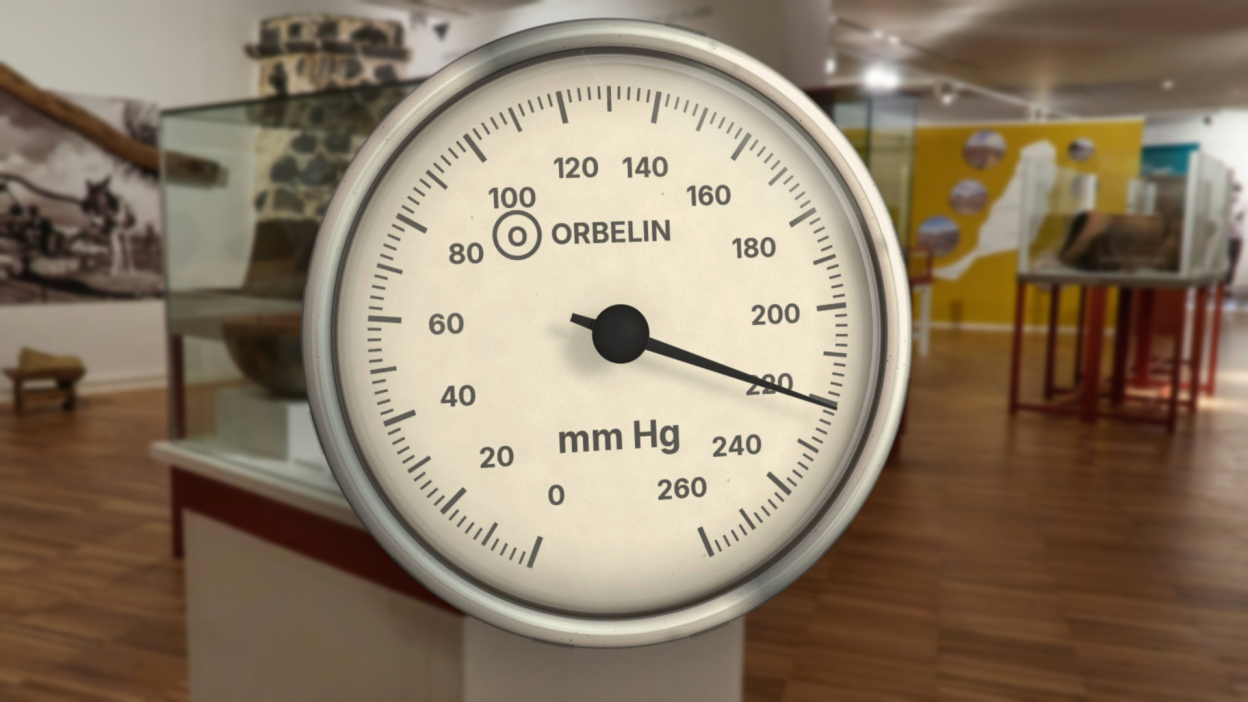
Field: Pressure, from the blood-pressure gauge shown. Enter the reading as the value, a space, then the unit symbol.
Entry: 221 mmHg
